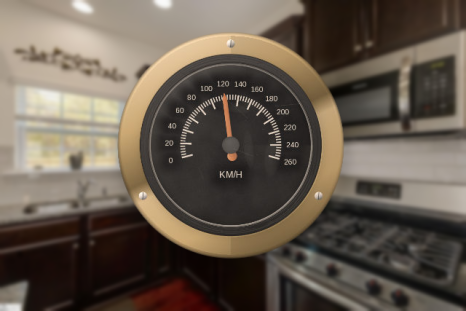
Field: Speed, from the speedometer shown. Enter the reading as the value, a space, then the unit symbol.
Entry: 120 km/h
